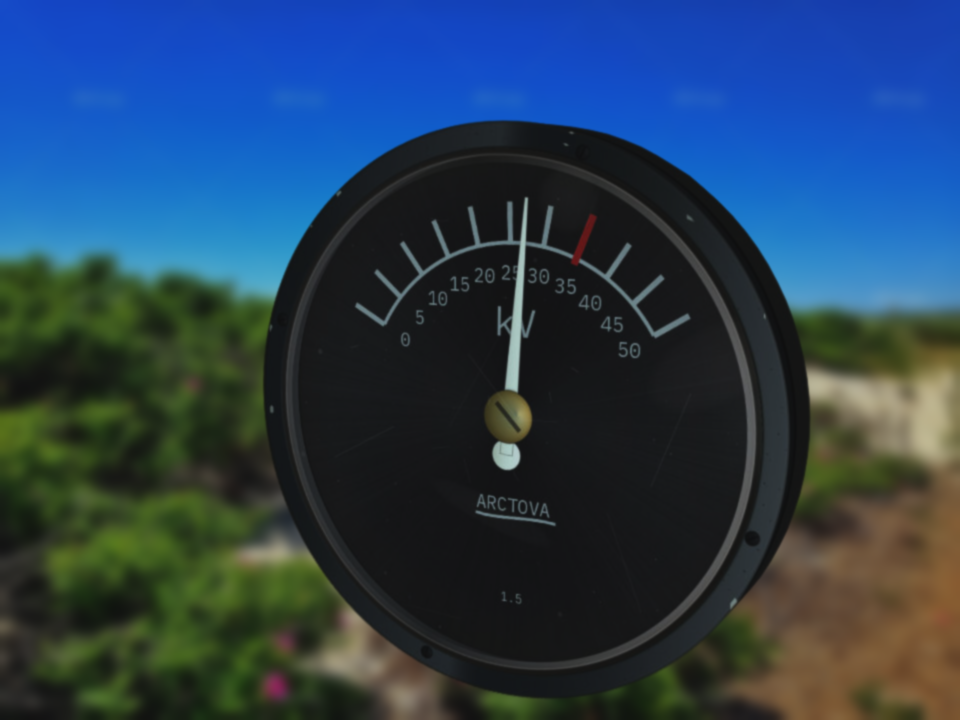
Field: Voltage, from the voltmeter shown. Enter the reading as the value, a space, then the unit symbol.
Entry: 27.5 kV
